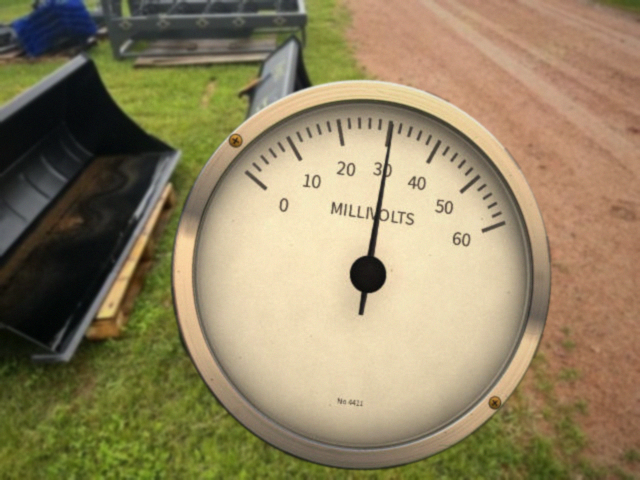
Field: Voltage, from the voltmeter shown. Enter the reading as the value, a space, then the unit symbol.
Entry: 30 mV
